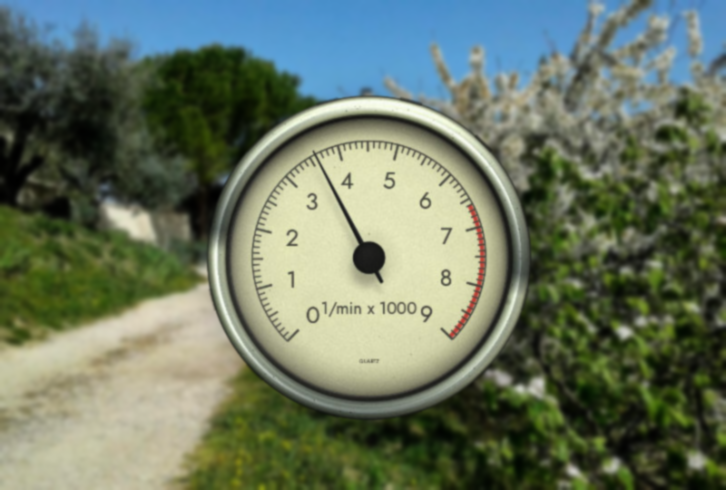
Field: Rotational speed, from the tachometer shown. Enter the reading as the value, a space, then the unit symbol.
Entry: 3600 rpm
